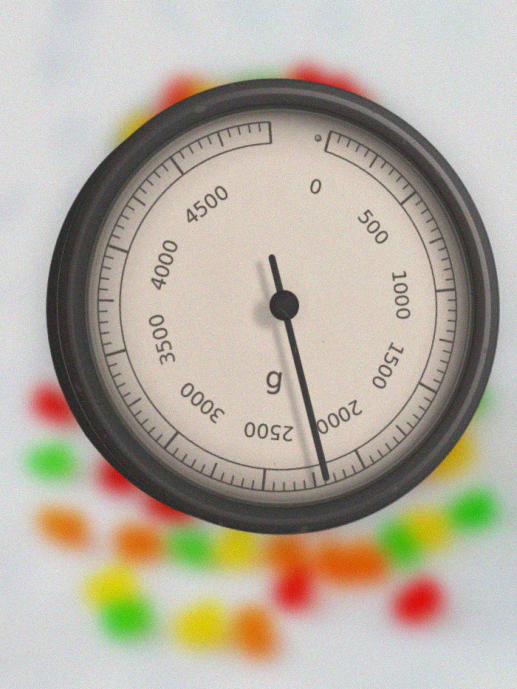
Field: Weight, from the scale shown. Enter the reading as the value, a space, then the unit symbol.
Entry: 2200 g
